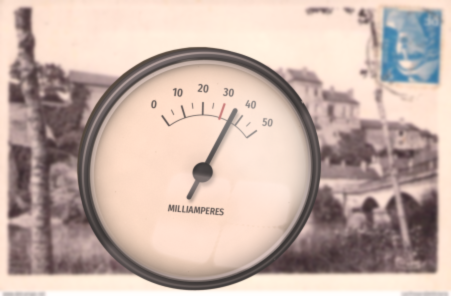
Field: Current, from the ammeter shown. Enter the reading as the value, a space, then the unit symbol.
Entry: 35 mA
